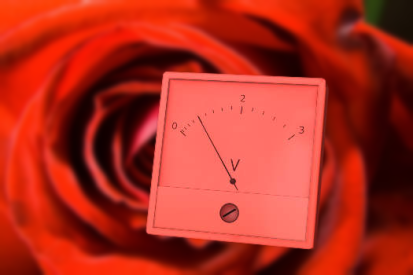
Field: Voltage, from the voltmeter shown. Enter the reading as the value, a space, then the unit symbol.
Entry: 1 V
